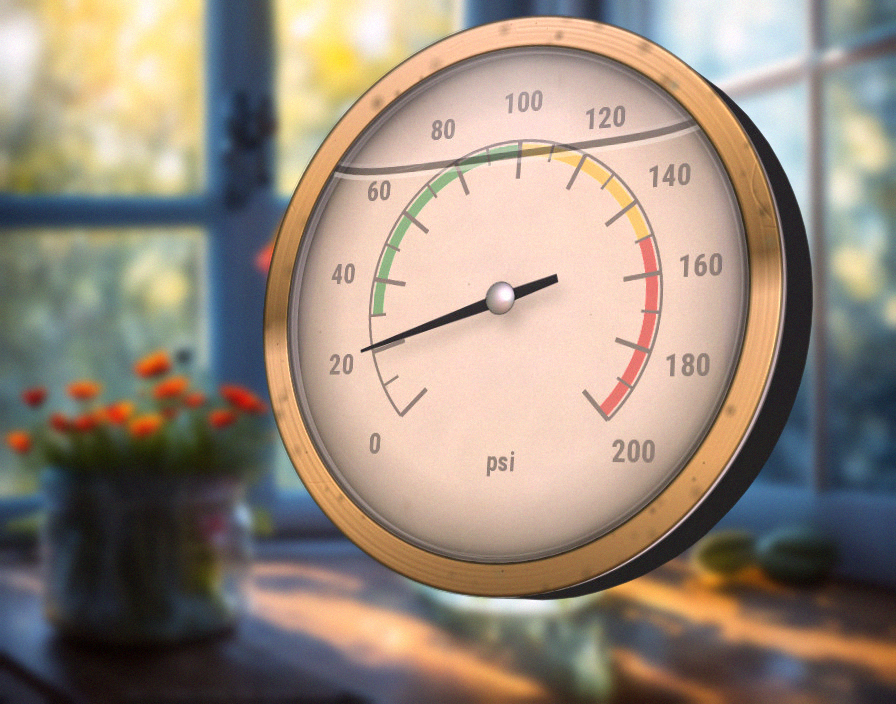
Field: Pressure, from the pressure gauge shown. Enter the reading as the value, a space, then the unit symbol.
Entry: 20 psi
